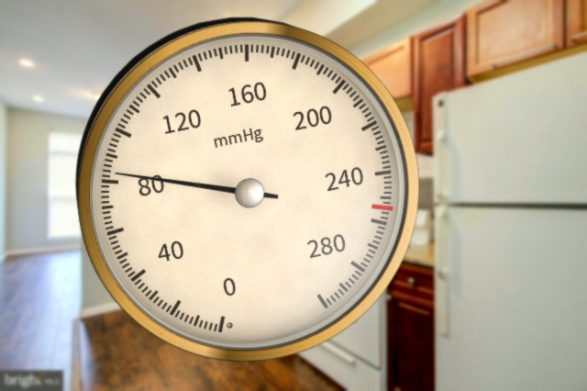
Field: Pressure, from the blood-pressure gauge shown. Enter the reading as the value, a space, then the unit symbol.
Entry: 84 mmHg
